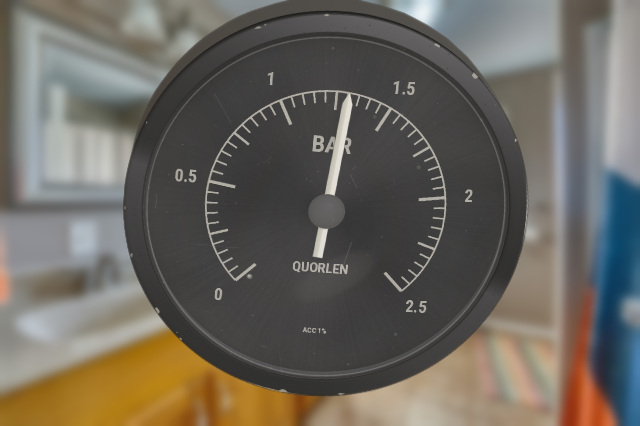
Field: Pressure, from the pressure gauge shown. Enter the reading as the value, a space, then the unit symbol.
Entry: 1.3 bar
